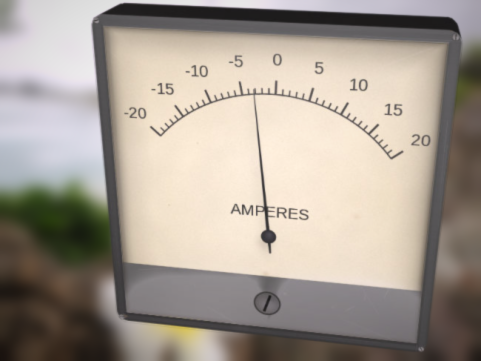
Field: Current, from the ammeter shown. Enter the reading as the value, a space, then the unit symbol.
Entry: -3 A
